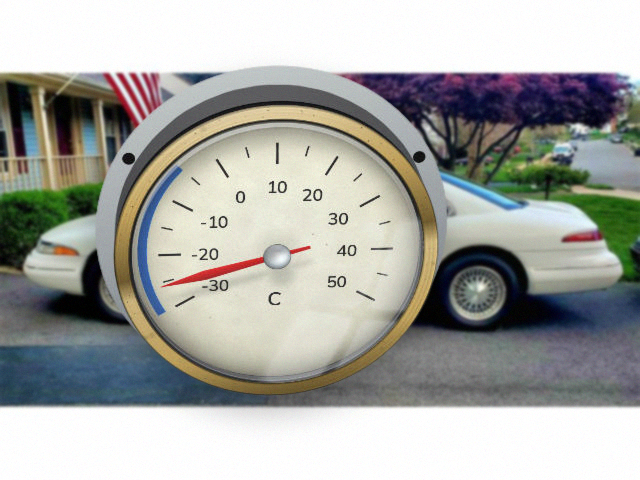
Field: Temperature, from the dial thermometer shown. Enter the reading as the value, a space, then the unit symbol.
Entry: -25 °C
